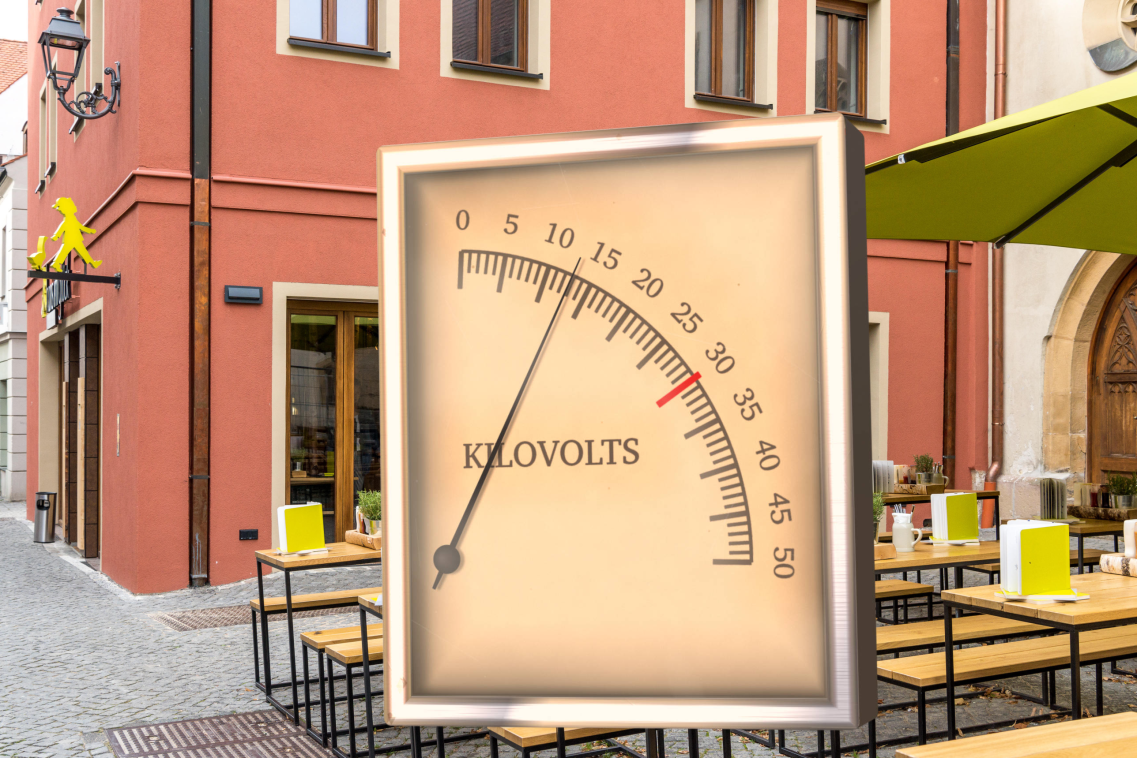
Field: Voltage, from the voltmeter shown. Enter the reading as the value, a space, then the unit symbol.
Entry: 13 kV
